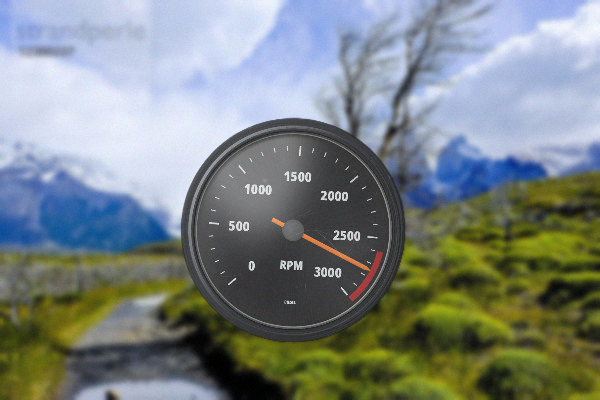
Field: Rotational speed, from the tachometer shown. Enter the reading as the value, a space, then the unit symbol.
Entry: 2750 rpm
